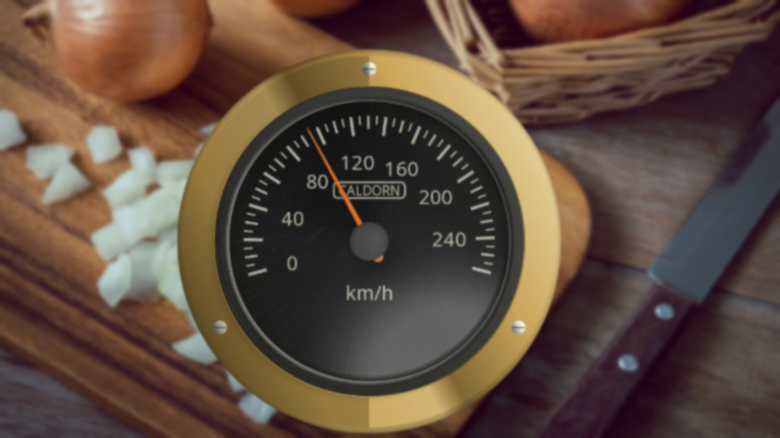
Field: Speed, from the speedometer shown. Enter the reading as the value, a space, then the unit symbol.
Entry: 95 km/h
